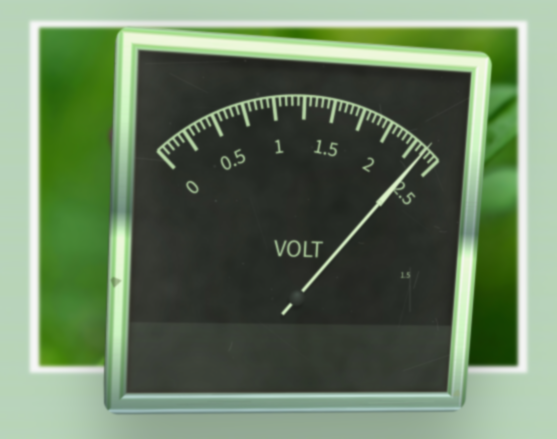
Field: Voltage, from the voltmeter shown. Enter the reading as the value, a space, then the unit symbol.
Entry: 2.35 V
